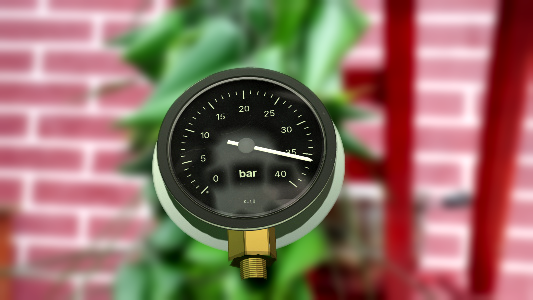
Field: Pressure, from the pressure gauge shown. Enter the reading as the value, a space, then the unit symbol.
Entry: 36 bar
